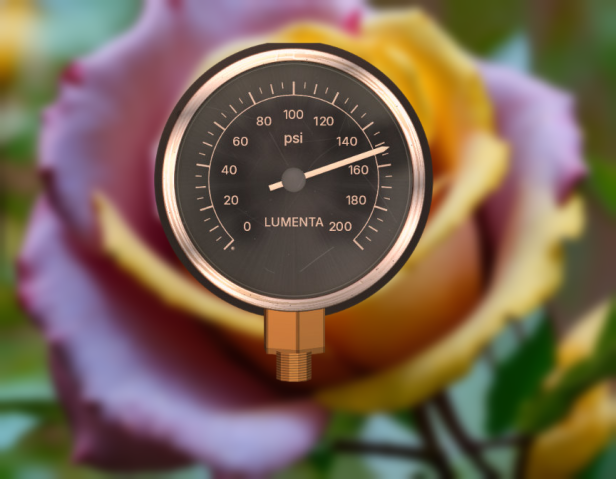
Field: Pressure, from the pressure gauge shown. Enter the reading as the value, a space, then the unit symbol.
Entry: 152.5 psi
